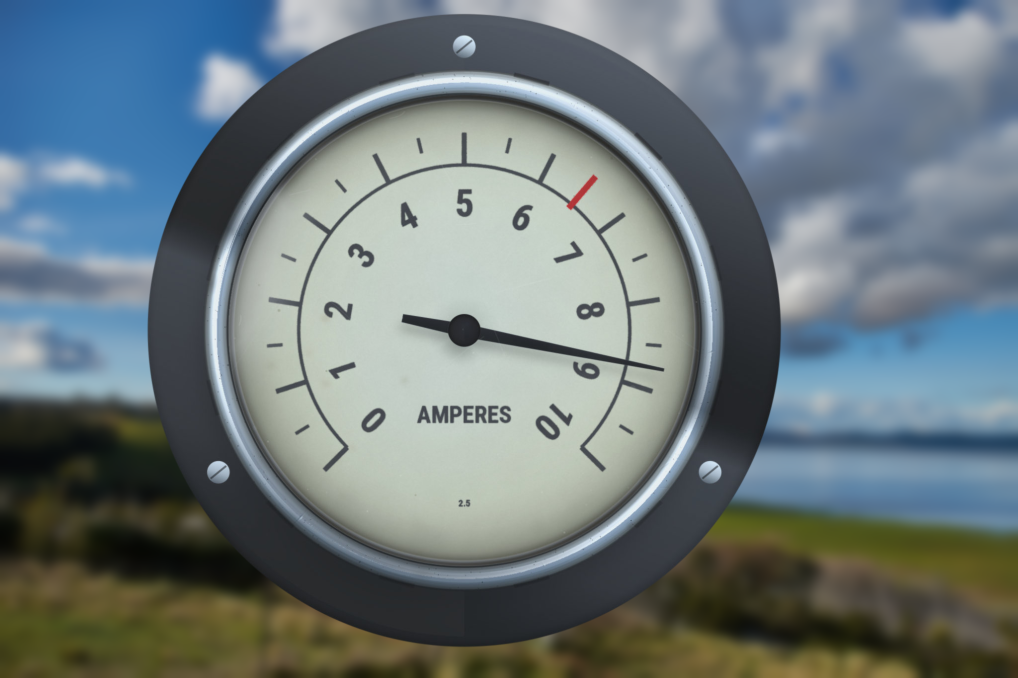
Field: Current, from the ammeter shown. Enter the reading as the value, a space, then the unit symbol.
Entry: 8.75 A
